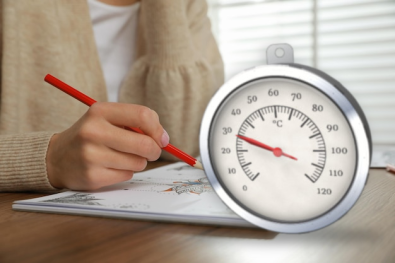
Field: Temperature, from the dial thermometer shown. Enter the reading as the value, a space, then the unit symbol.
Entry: 30 °C
